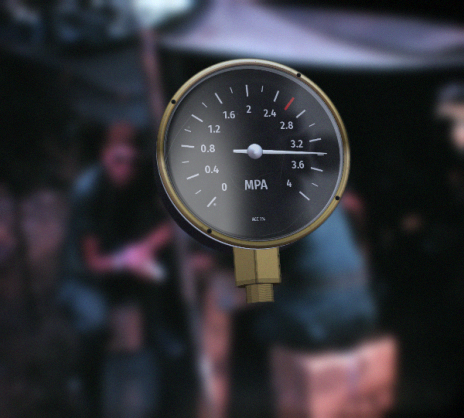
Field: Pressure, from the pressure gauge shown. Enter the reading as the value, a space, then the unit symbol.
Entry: 3.4 MPa
